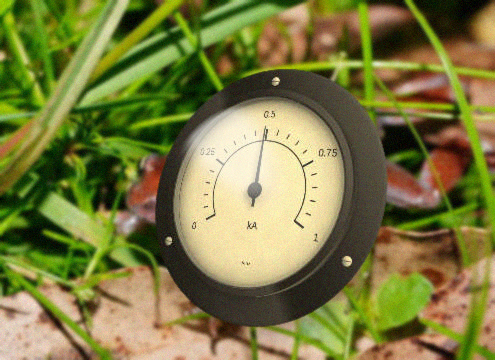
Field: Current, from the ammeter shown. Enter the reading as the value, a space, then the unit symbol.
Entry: 0.5 kA
